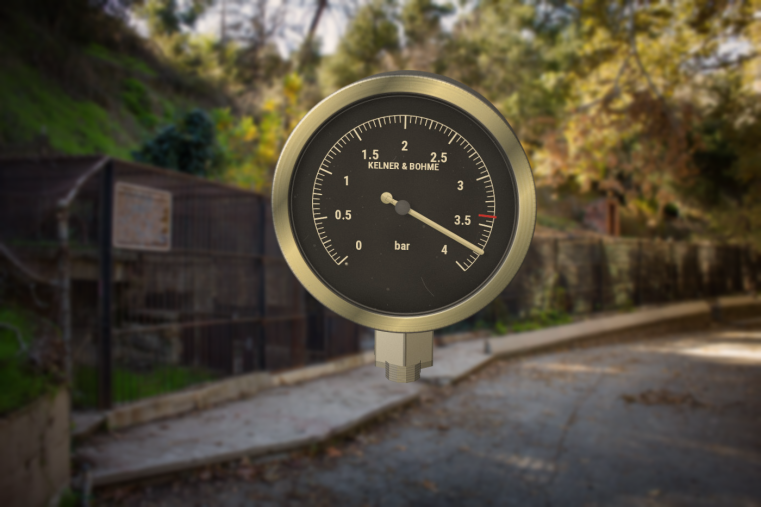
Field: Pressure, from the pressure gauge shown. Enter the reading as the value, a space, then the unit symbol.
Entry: 3.75 bar
